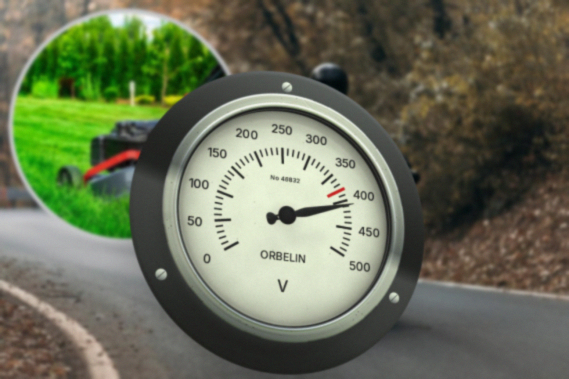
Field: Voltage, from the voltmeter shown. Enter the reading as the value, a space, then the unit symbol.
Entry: 410 V
